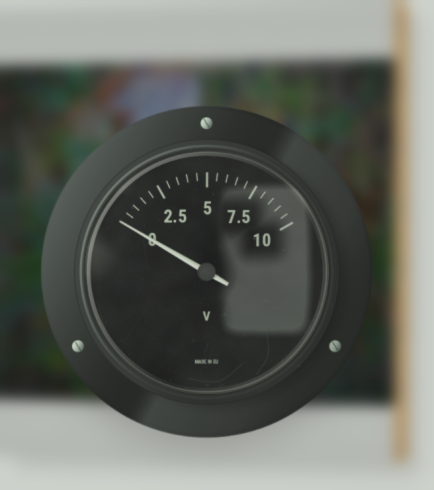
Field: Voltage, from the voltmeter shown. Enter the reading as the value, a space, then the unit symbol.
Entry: 0 V
